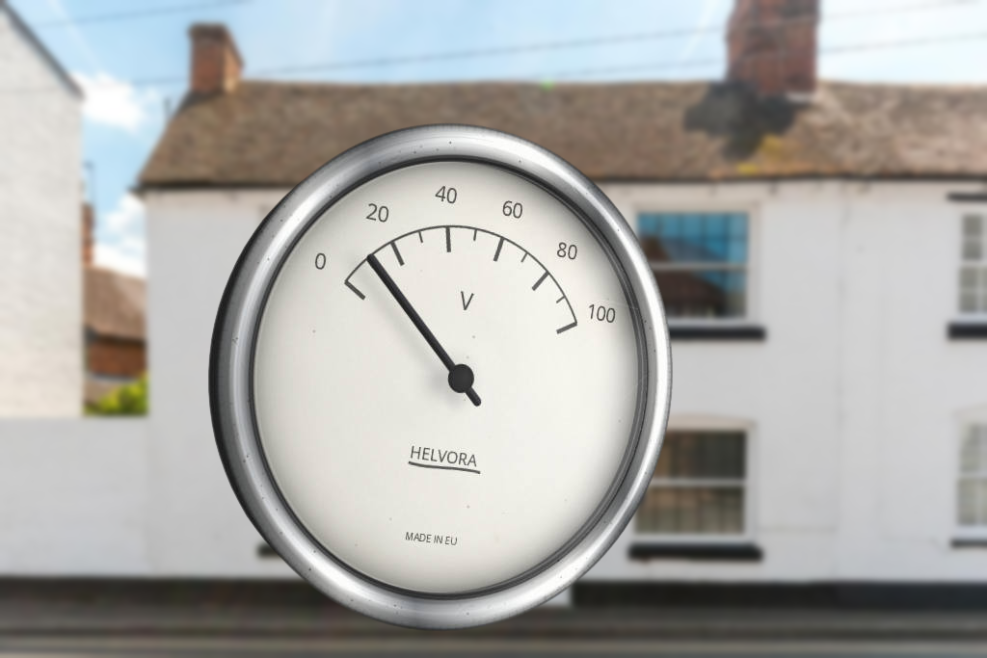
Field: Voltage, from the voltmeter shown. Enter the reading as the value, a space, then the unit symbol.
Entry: 10 V
